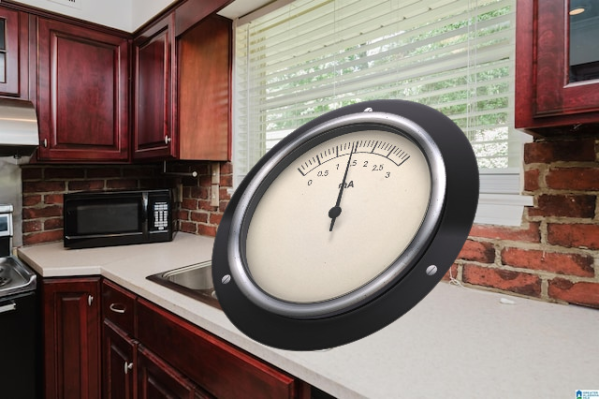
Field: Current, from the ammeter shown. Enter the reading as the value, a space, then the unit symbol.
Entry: 1.5 mA
